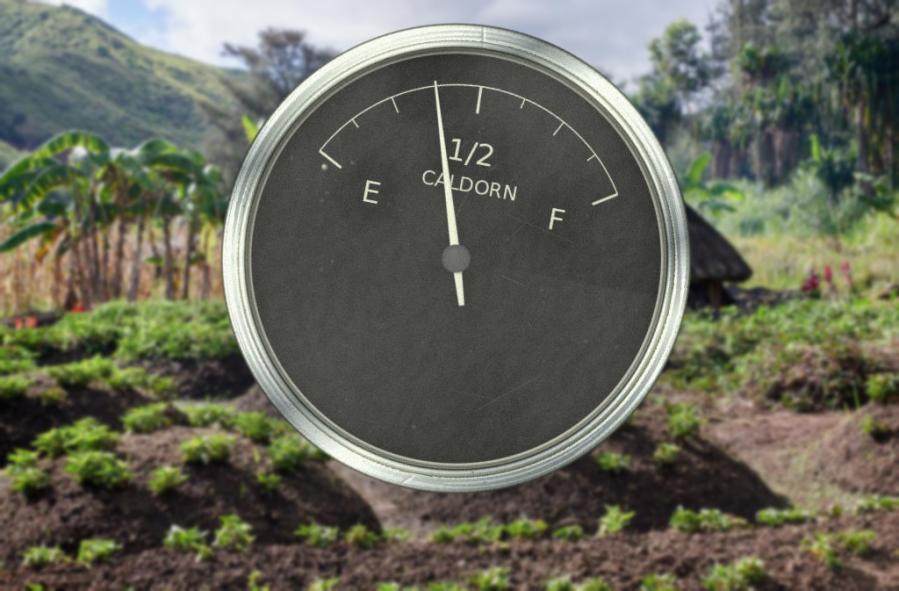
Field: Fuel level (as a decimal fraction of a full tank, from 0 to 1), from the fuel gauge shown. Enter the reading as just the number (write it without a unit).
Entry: 0.375
